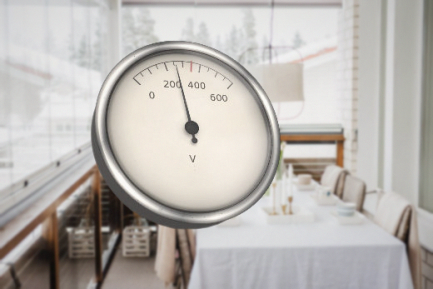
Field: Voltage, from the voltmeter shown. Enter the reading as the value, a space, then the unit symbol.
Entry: 250 V
